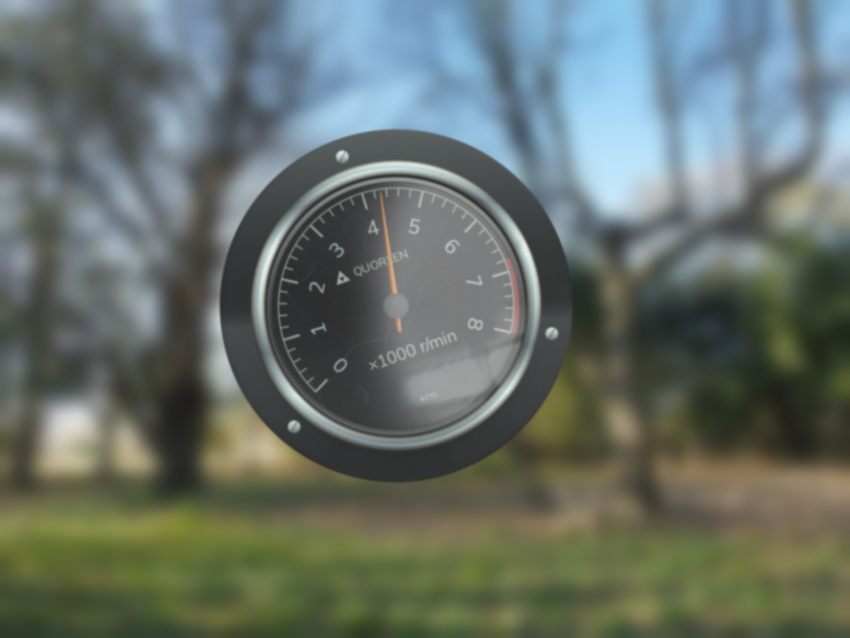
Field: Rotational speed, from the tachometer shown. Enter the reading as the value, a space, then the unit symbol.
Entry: 4300 rpm
